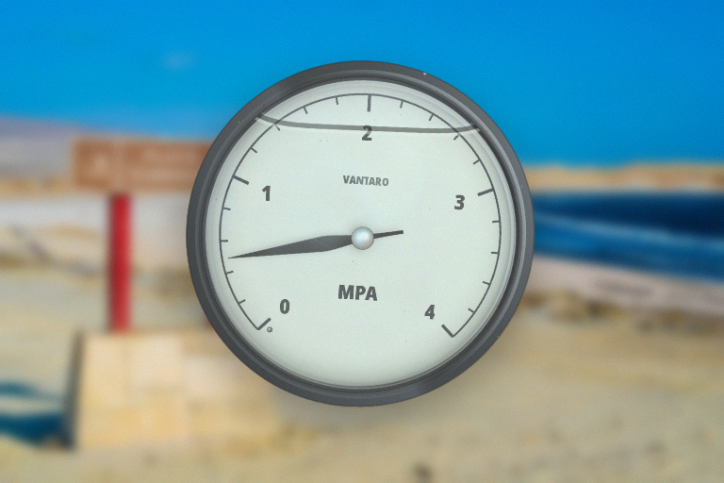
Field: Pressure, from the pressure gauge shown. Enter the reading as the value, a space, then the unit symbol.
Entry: 0.5 MPa
